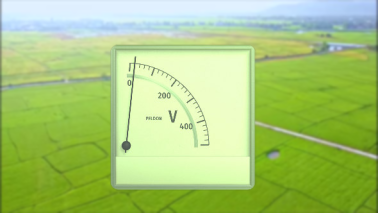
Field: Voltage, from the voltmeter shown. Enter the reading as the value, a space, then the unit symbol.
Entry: 20 V
